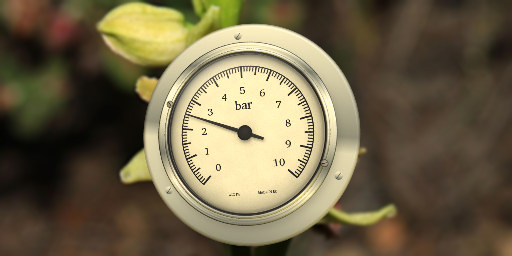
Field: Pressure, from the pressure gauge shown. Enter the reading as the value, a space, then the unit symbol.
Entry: 2.5 bar
